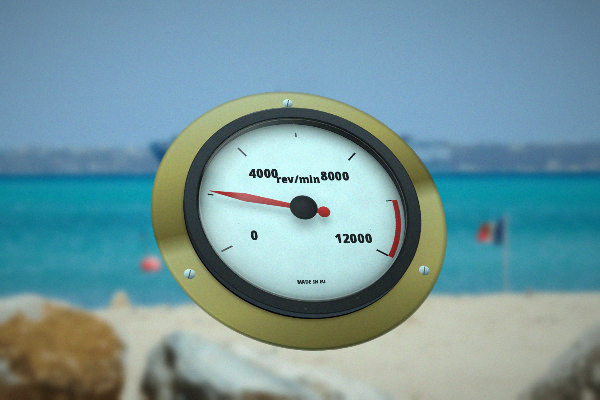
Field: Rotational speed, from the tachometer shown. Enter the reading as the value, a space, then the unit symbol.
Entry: 2000 rpm
